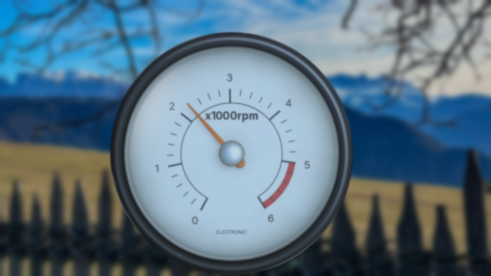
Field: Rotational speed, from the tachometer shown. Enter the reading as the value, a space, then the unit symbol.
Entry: 2200 rpm
